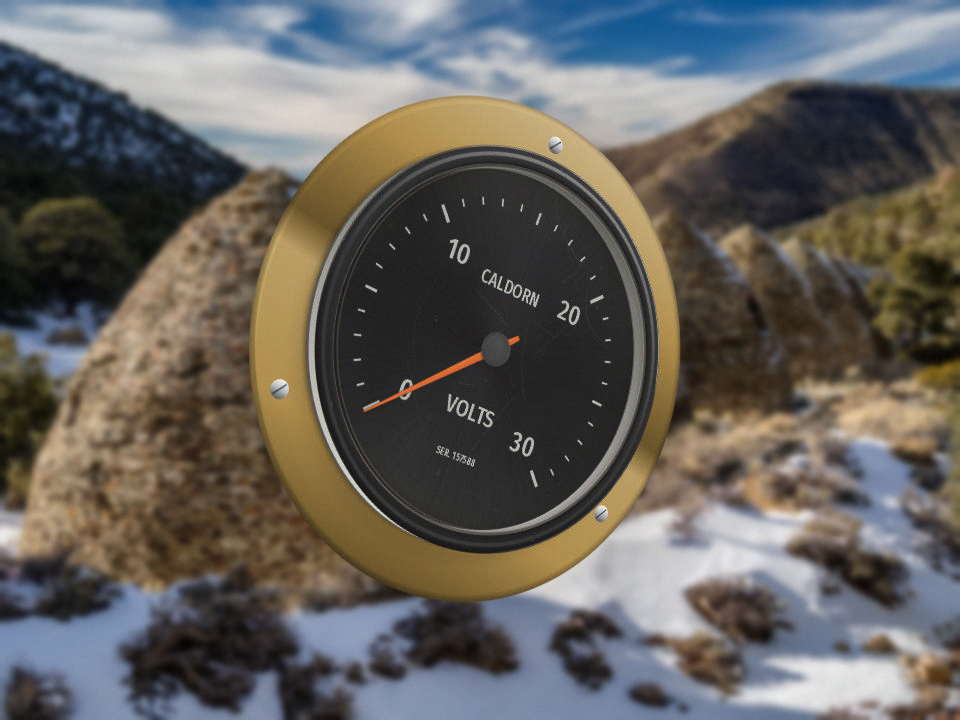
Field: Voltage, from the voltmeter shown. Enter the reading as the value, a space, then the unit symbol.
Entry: 0 V
